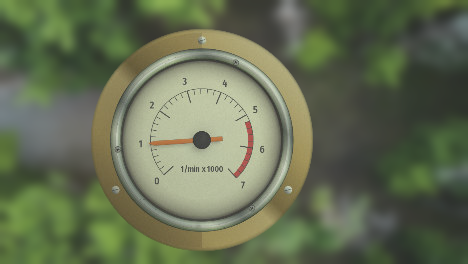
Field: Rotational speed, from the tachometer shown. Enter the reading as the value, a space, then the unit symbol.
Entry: 1000 rpm
